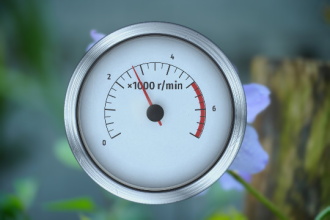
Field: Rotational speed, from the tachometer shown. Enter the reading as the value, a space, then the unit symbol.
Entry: 2750 rpm
